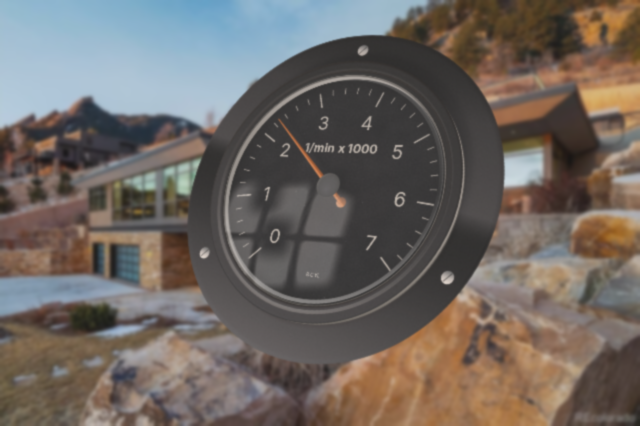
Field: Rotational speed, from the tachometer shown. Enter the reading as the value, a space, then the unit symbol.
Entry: 2300 rpm
